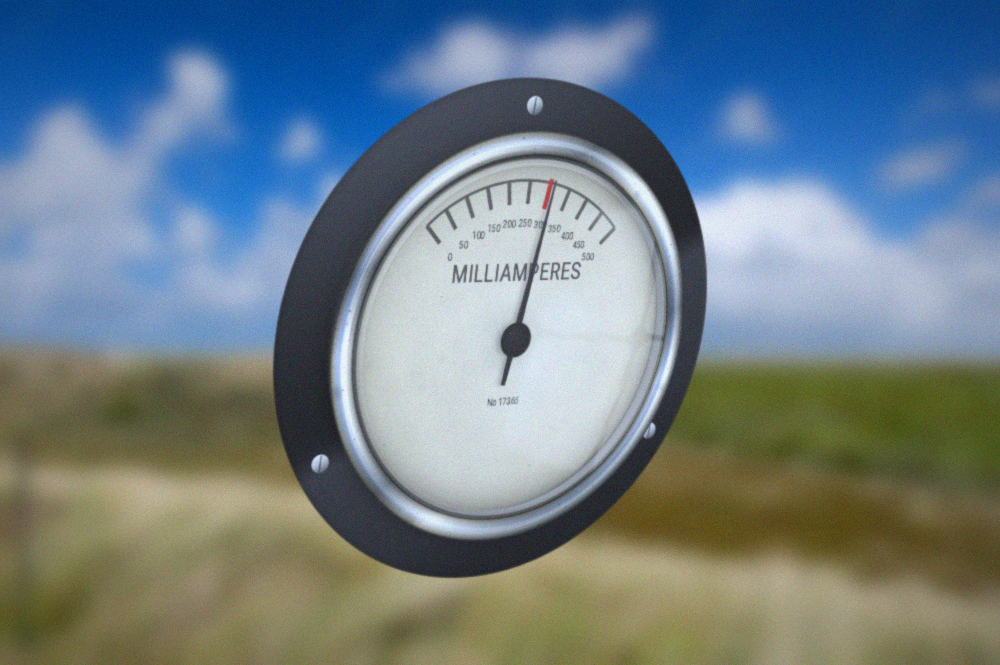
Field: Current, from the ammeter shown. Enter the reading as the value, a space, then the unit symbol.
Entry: 300 mA
